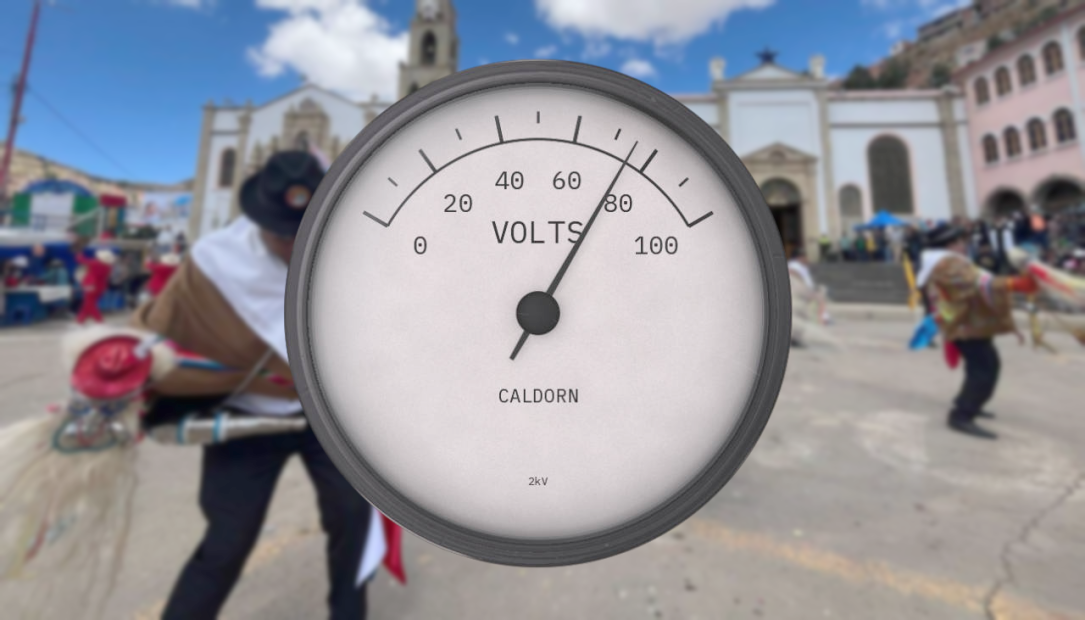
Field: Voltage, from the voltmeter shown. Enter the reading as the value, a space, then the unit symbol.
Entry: 75 V
